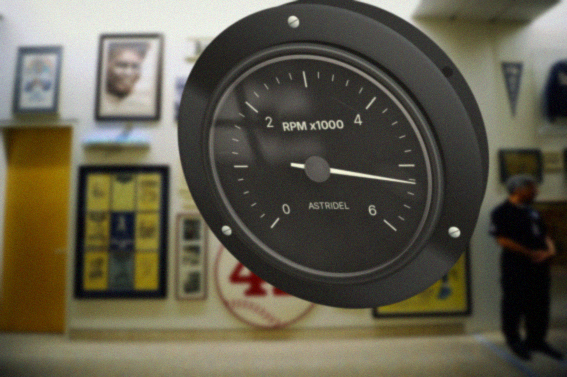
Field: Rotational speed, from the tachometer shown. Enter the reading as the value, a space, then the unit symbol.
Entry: 5200 rpm
